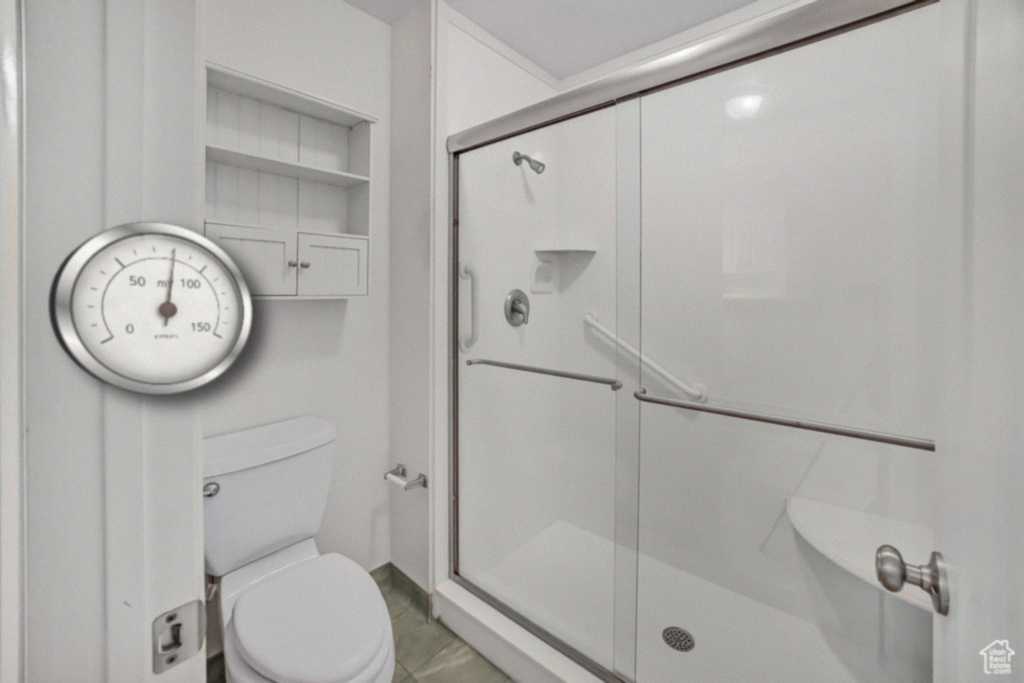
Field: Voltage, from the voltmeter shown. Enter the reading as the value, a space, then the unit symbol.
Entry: 80 mV
